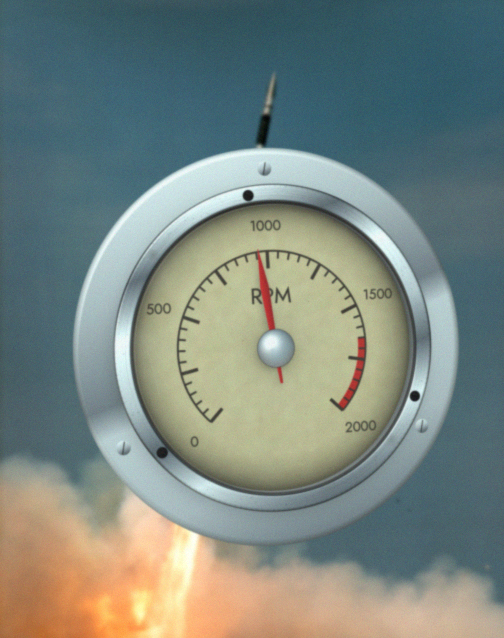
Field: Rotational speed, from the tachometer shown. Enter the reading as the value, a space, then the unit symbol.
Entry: 950 rpm
